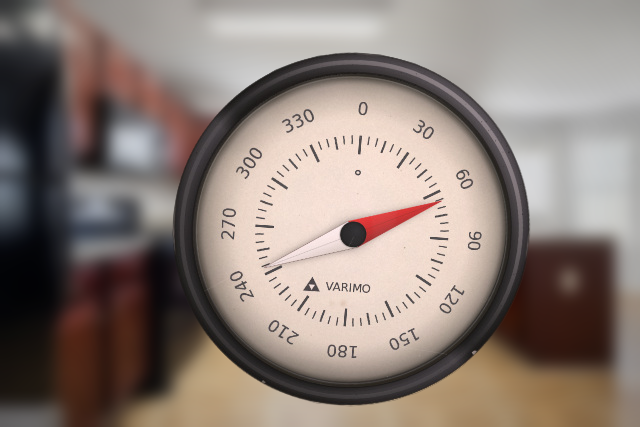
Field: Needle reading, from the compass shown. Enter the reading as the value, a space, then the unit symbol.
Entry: 65 °
